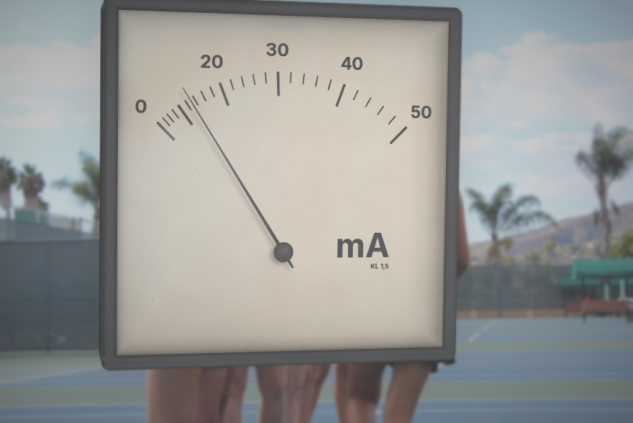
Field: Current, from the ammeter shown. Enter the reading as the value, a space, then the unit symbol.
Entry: 13 mA
